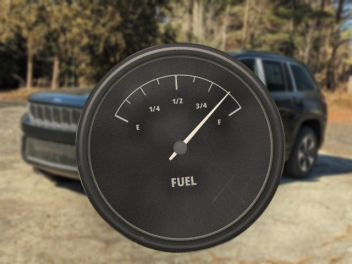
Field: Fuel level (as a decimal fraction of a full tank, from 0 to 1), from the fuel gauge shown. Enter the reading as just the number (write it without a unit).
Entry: 0.875
